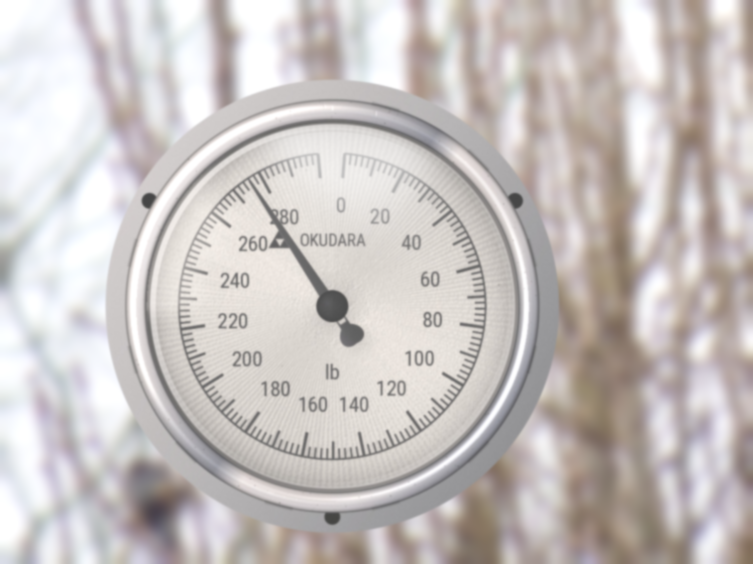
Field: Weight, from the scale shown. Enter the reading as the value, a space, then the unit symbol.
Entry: 276 lb
